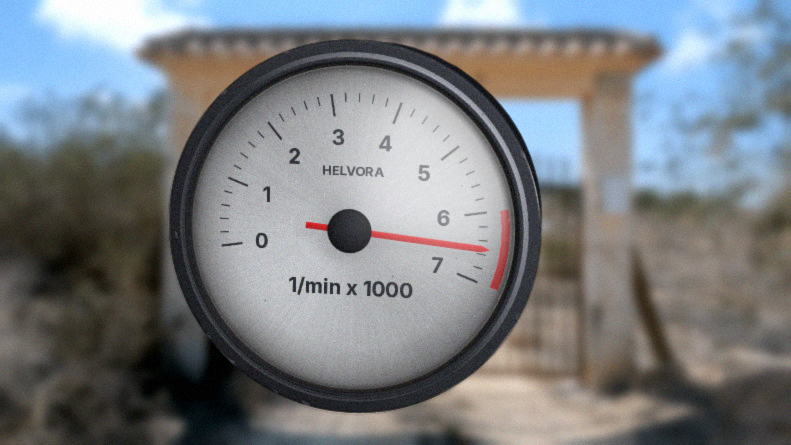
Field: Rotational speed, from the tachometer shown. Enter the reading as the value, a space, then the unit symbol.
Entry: 6500 rpm
